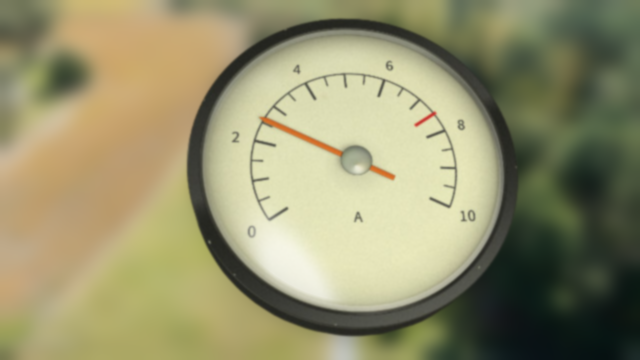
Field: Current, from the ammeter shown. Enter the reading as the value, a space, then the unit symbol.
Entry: 2.5 A
